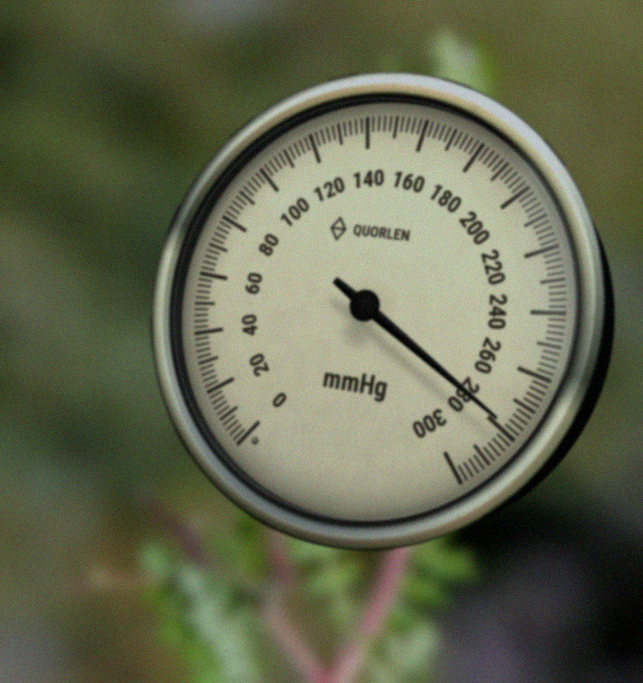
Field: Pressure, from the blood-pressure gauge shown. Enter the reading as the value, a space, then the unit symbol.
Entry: 278 mmHg
